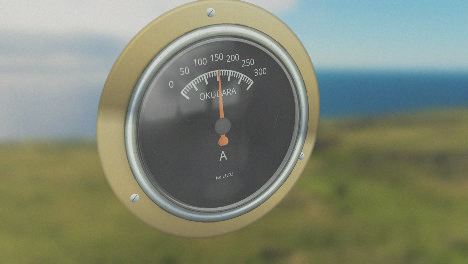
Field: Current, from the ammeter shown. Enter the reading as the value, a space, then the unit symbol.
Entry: 150 A
